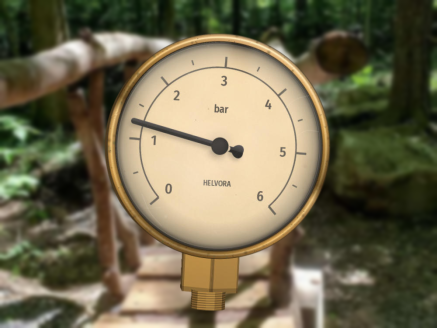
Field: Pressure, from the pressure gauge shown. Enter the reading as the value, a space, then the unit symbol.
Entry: 1.25 bar
